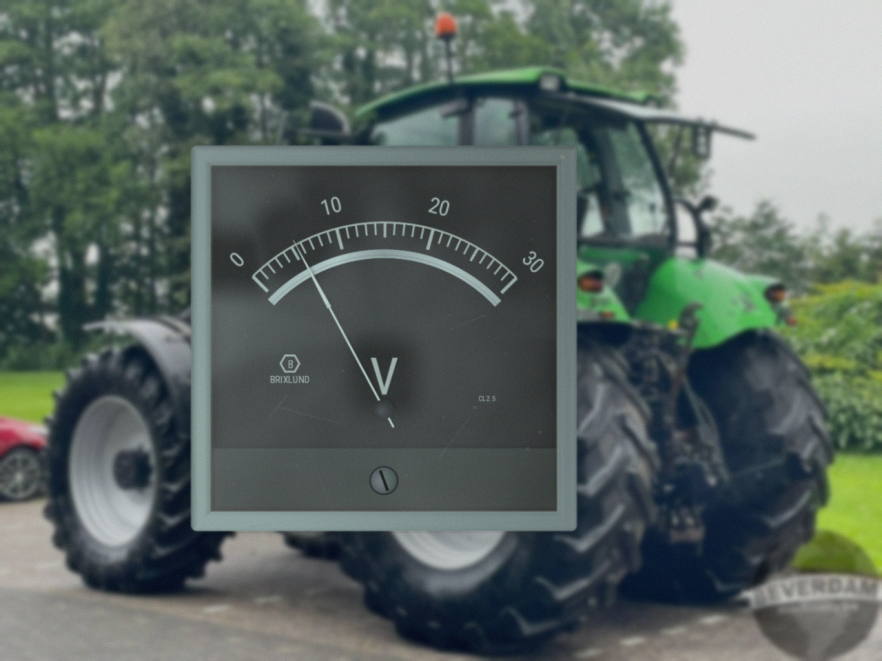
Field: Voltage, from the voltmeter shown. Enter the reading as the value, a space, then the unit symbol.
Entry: 5.5 V
